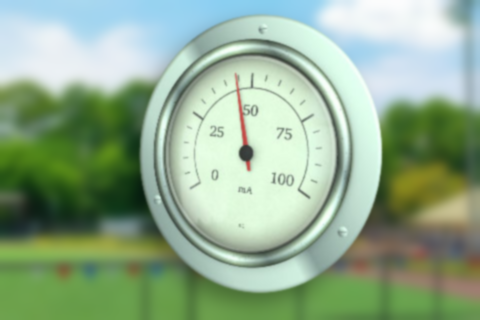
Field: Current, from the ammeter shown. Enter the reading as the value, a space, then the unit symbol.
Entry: 45 mA
